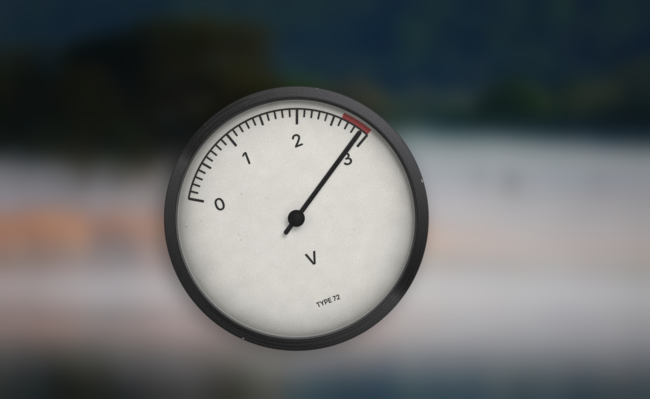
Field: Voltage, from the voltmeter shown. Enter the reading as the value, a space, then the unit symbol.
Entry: 2.9 V
